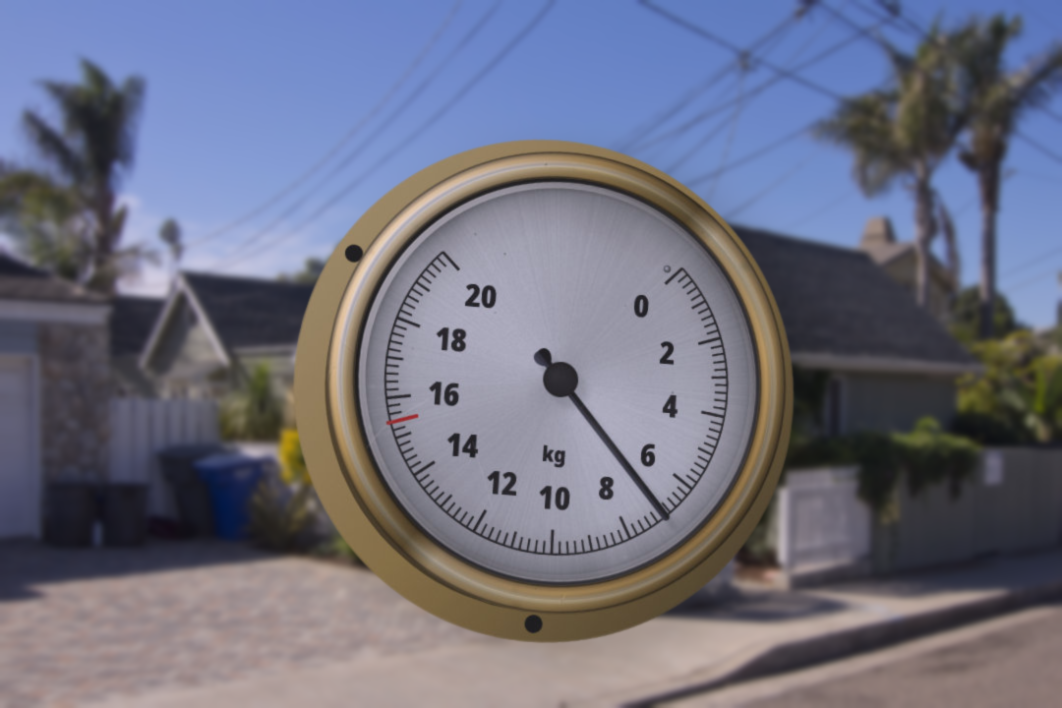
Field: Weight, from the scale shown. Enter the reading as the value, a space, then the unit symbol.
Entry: 7 kg
